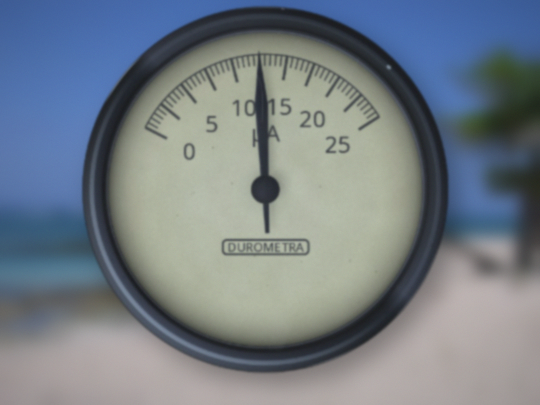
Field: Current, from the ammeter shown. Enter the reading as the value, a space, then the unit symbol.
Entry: 12.5 µA
